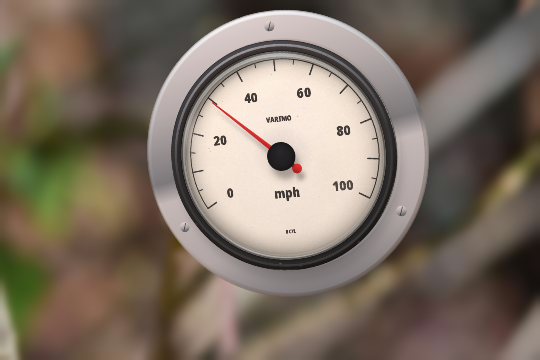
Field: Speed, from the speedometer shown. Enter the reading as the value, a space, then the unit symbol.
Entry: 30 mph
